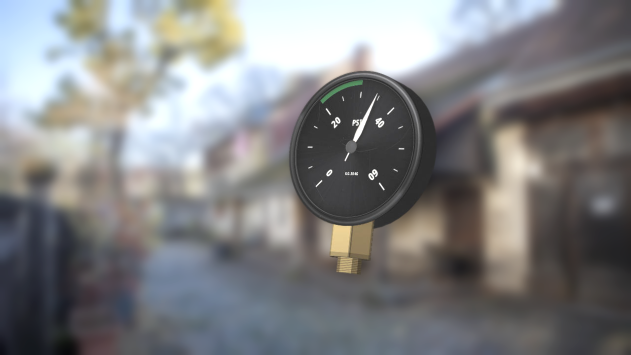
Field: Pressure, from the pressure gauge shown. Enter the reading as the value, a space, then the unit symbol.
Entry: 35 psi
